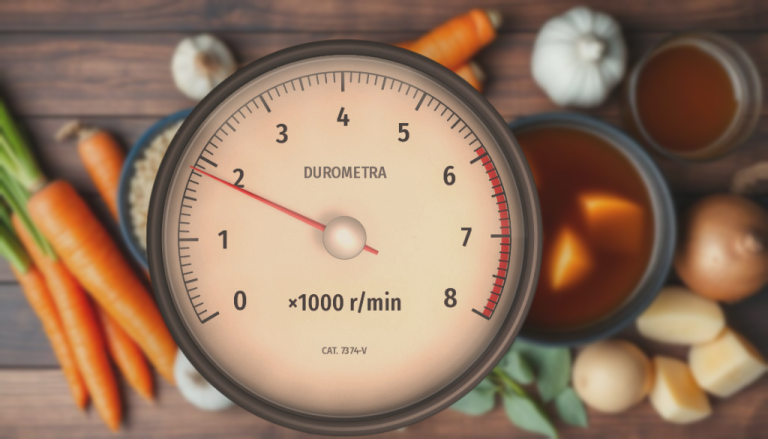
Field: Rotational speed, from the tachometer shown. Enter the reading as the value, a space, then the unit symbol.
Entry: 1850 rpm
